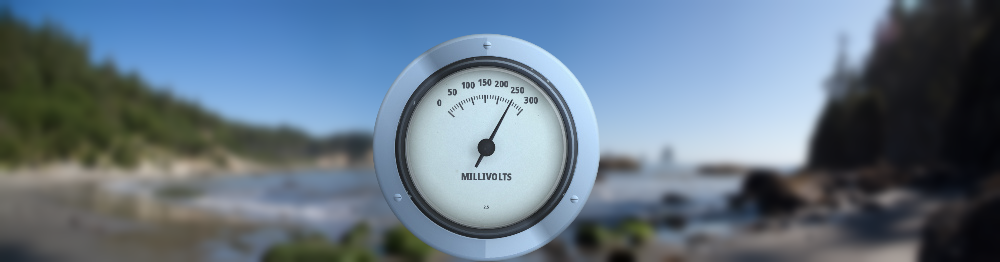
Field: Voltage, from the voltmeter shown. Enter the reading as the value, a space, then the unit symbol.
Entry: 250 mV
